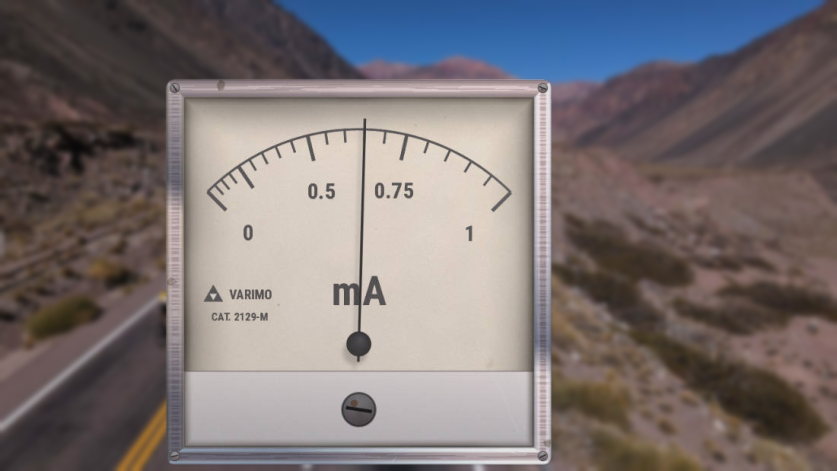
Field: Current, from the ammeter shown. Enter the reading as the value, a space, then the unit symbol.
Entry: 0.65 mA
